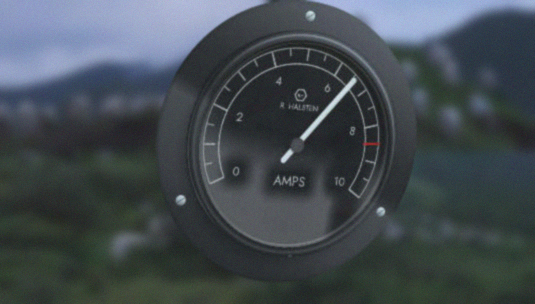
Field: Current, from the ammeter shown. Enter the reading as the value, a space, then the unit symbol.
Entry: 6.5 A
